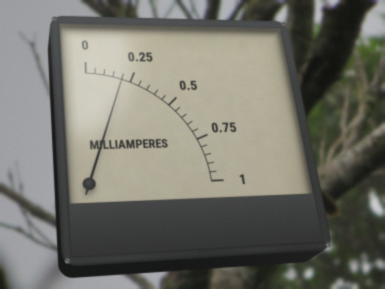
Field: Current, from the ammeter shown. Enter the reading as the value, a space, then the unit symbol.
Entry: 0.2 mA
